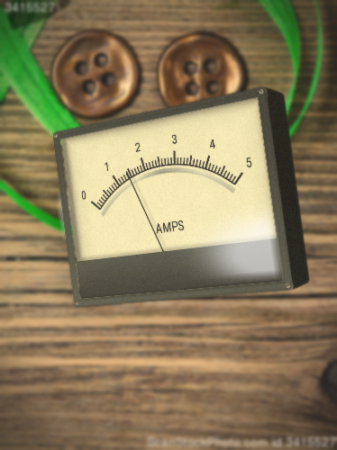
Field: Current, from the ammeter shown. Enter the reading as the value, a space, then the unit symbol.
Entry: 1.5 A
